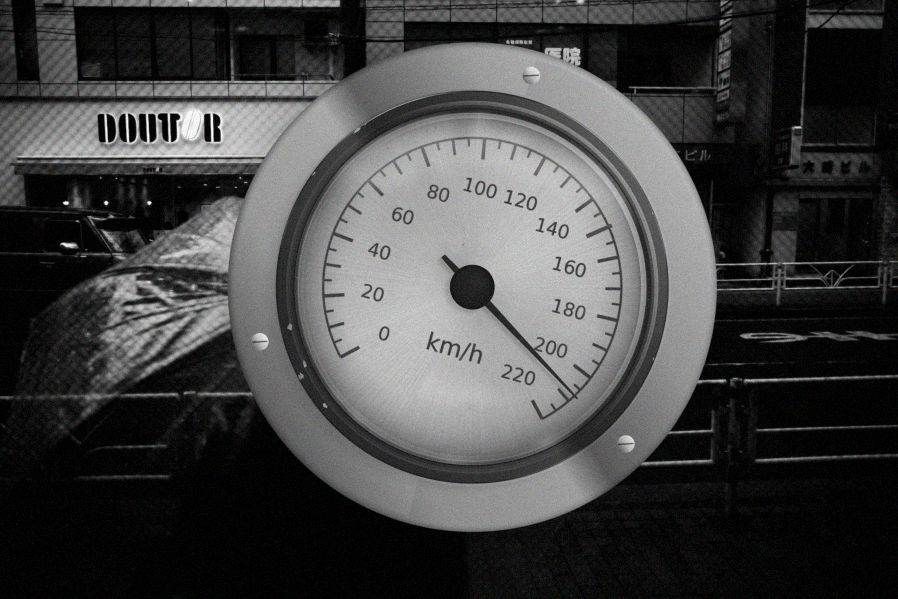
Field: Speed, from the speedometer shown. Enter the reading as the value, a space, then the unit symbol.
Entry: 207.5 km/h
